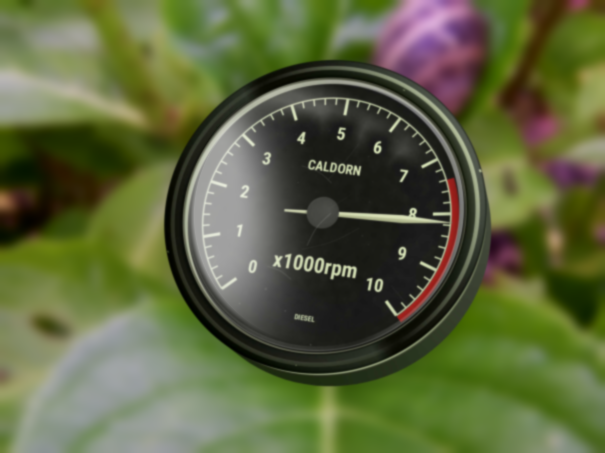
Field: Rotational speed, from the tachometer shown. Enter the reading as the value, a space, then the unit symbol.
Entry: 8200 rpm
